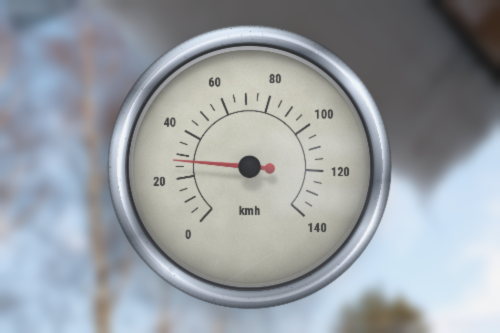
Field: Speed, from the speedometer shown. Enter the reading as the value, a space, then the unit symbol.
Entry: 27.5 km/h
